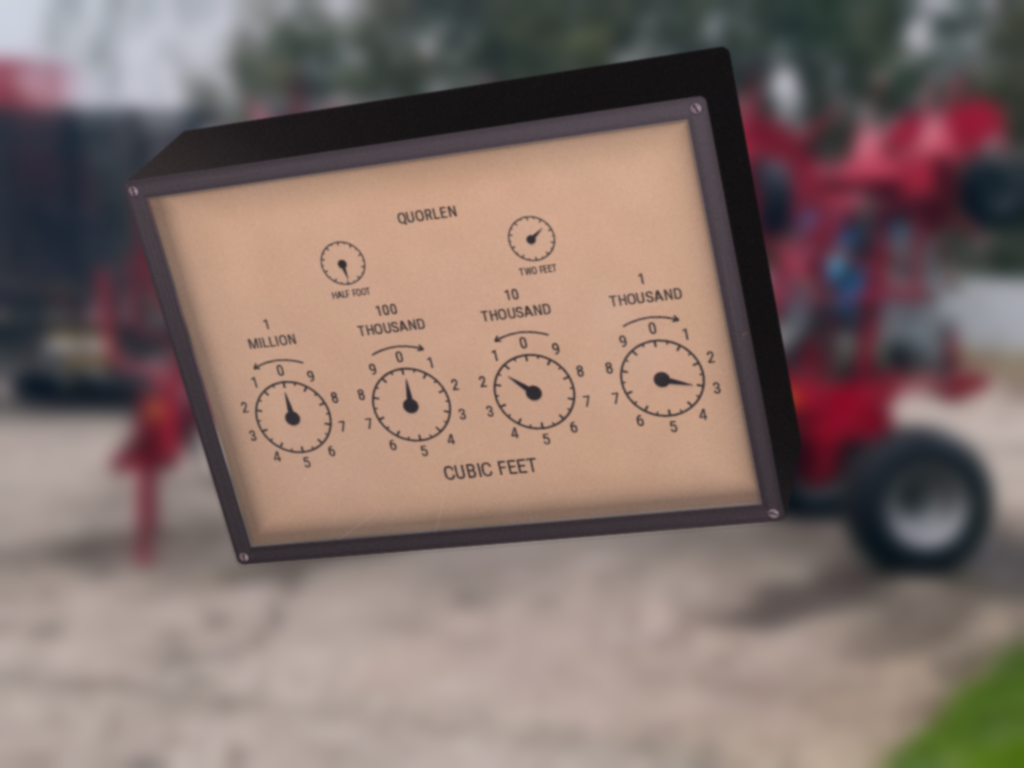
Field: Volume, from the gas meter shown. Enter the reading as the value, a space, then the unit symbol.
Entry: 1300 ft³
